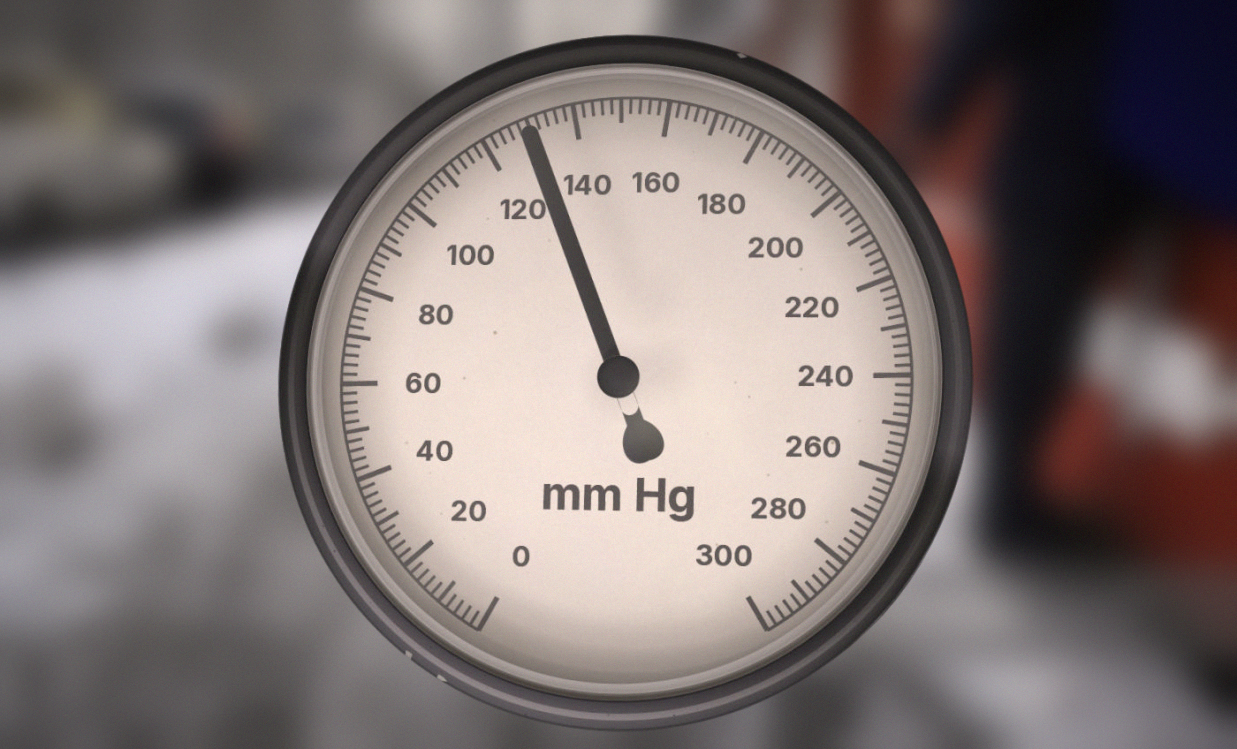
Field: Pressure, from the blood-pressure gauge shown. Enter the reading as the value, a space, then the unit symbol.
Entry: 130 mmHg
